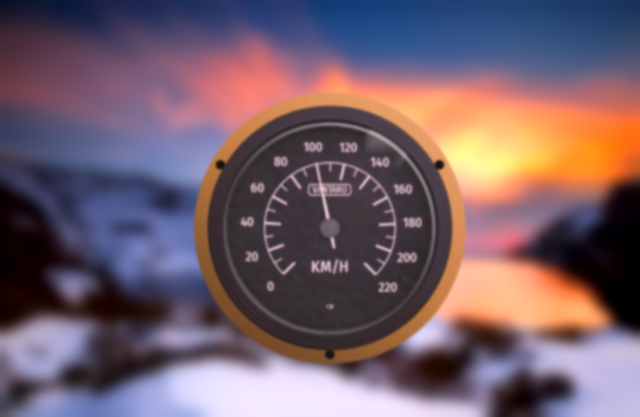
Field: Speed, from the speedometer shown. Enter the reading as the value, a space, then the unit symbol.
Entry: 100 km/h
